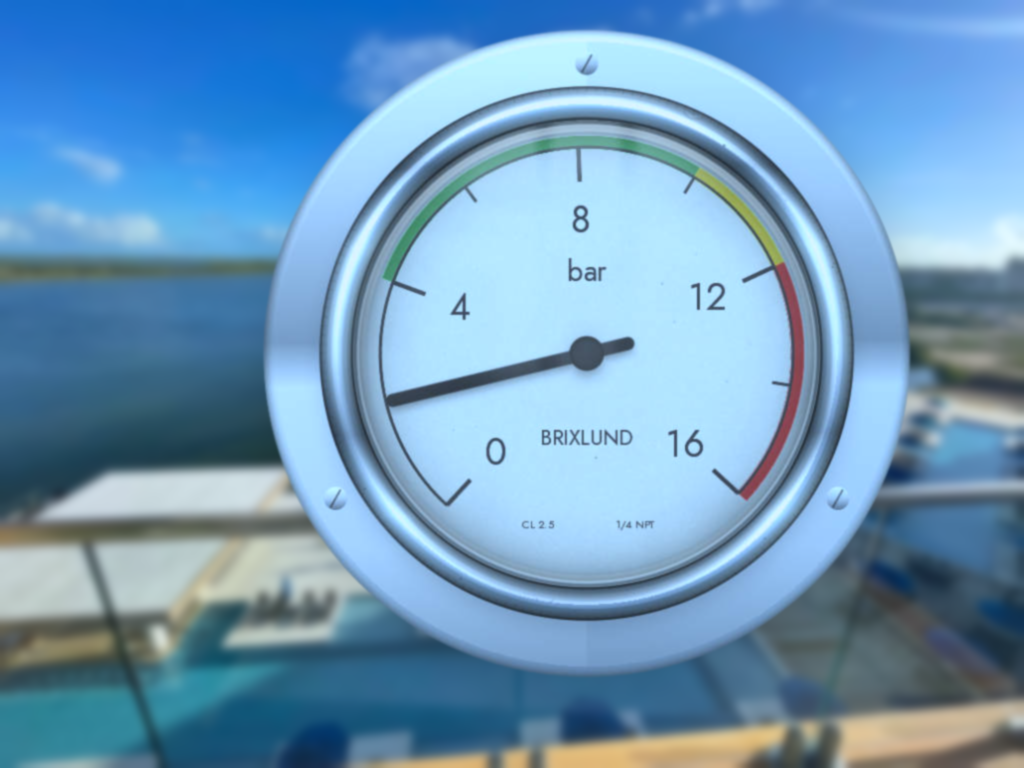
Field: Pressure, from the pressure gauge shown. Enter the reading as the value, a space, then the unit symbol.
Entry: 2 bar
